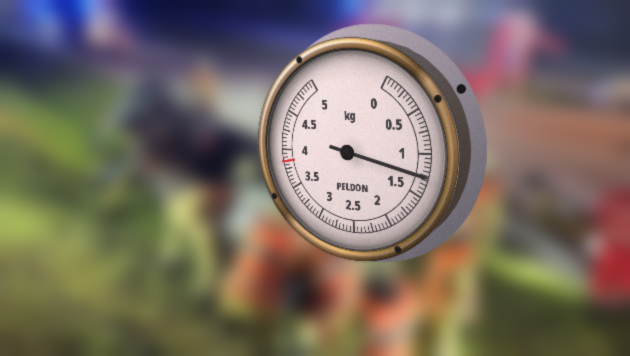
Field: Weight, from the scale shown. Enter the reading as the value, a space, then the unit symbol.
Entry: 1.25 kg
